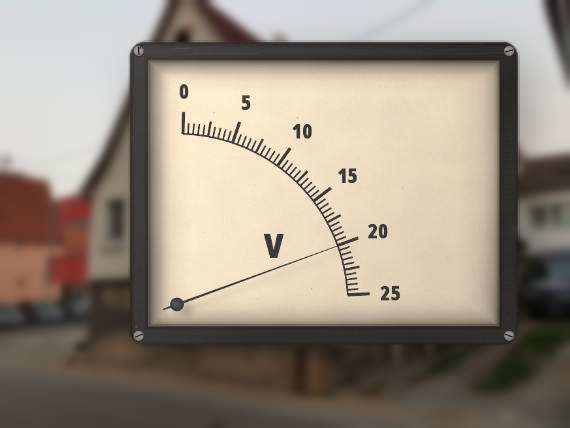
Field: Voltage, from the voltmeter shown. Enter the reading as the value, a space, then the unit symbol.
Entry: 20 V
